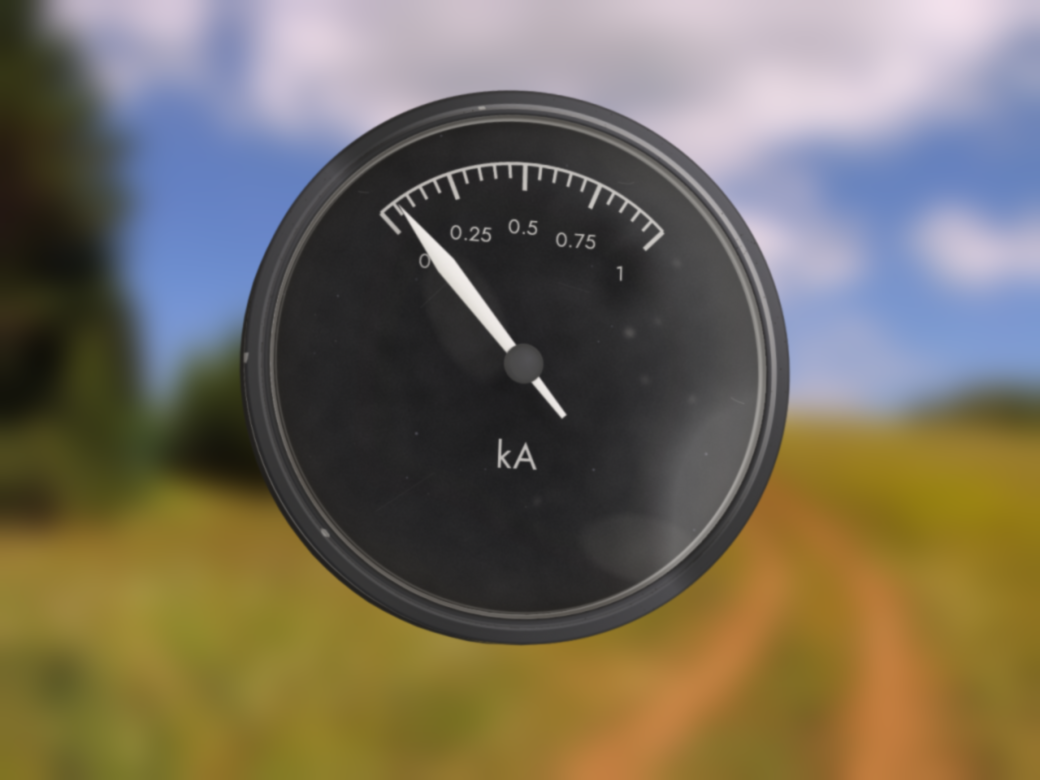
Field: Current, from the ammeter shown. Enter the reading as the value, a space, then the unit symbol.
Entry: 0.05 kA
